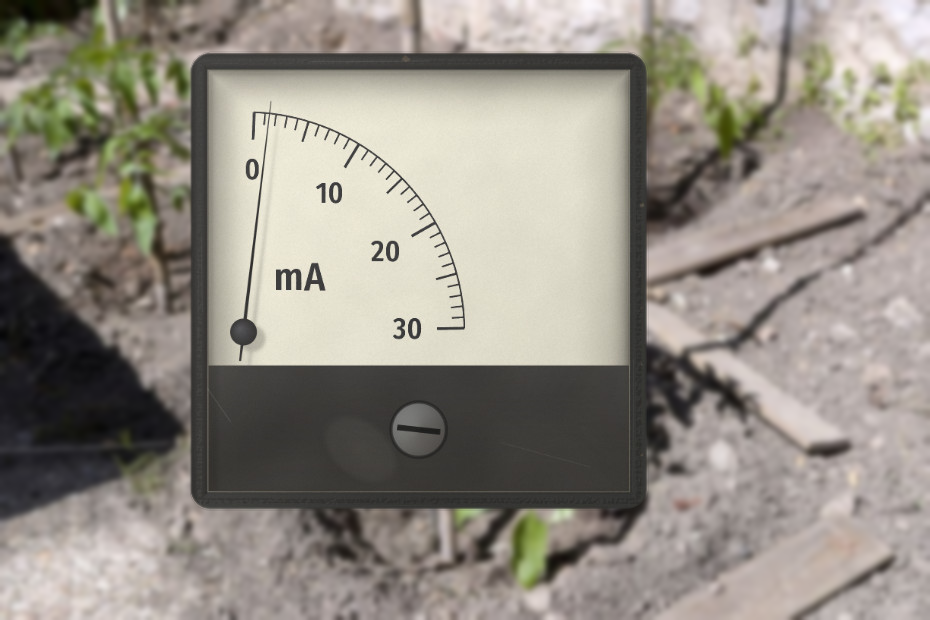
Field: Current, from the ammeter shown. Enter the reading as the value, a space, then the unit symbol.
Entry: 1.5 mA
